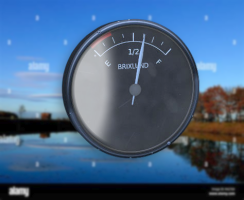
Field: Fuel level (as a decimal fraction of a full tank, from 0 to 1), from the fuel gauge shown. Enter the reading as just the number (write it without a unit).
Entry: 0.625
